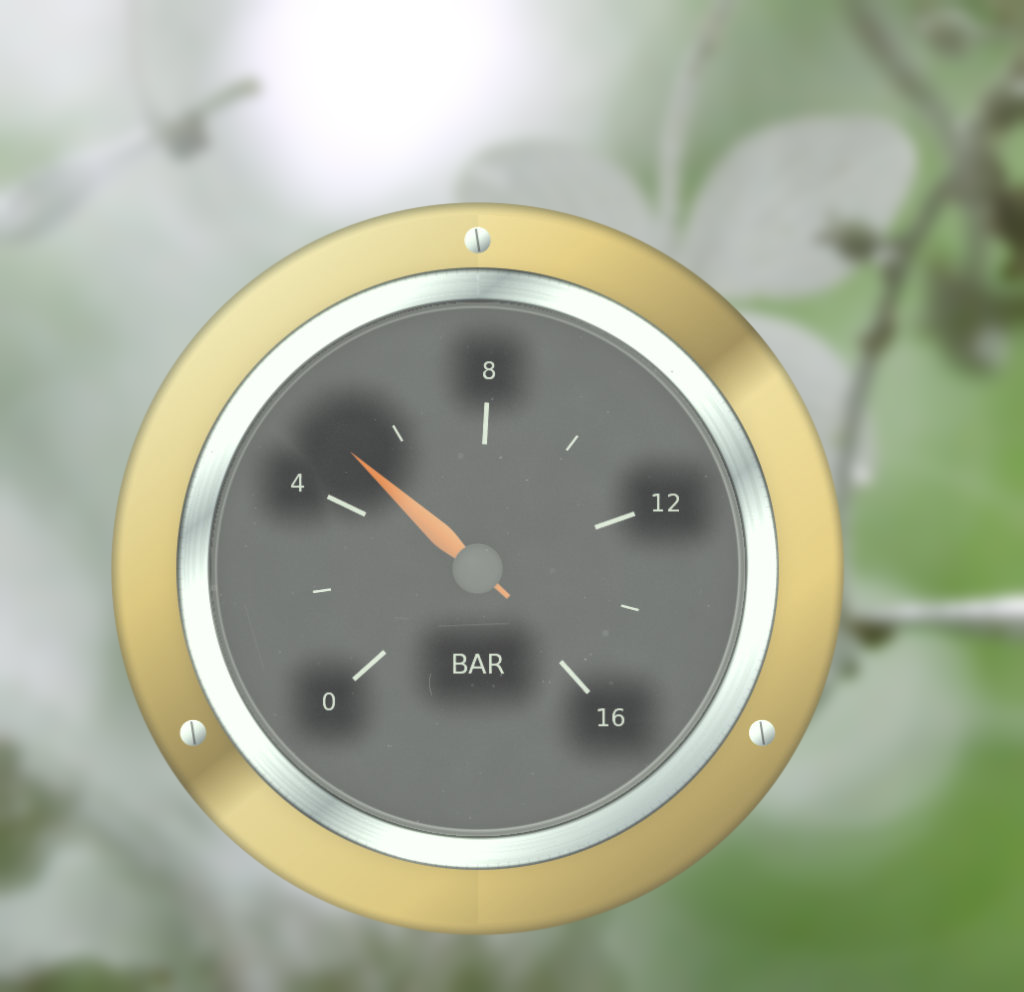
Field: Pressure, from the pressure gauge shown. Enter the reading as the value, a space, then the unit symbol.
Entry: 5 bar
